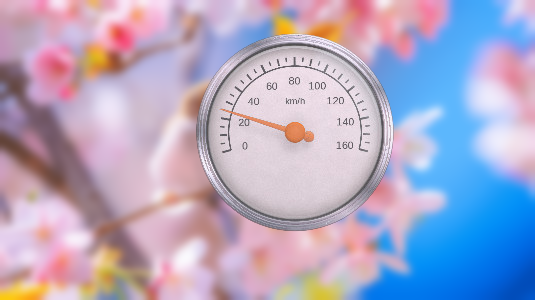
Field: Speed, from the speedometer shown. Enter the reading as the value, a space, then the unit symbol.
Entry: 25 km/h
